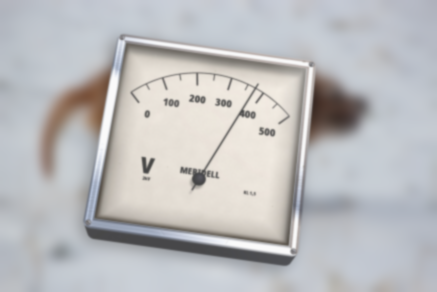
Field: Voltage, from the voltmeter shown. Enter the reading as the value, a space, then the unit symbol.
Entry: 375 V
